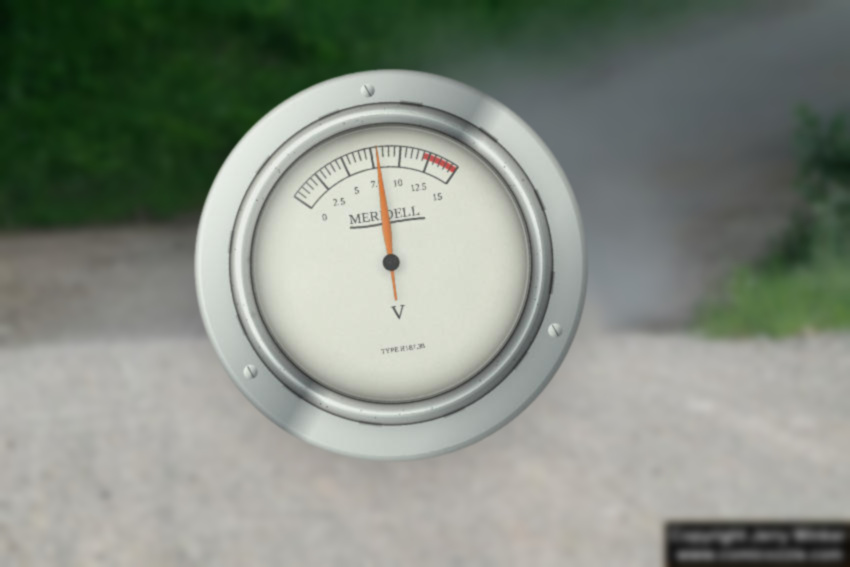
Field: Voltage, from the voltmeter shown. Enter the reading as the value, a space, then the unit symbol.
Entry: 8 V
